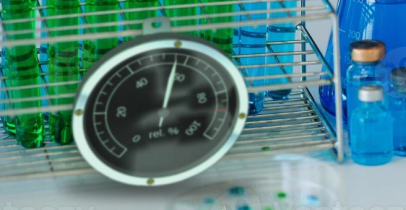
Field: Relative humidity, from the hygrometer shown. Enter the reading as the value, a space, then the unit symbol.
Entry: 56 %
